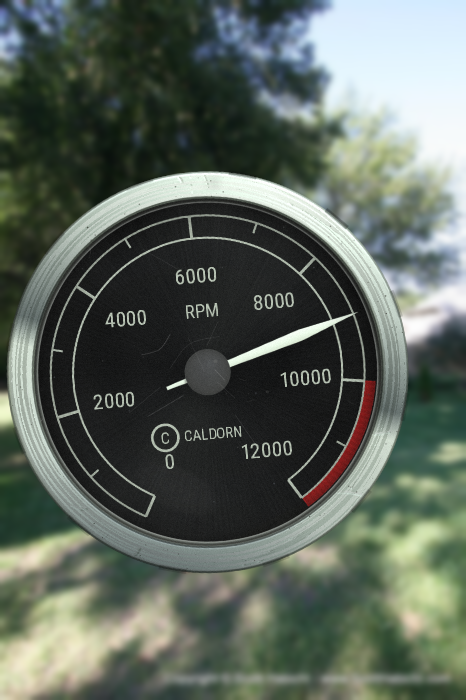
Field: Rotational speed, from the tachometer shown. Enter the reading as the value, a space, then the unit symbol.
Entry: 9000 rpm
